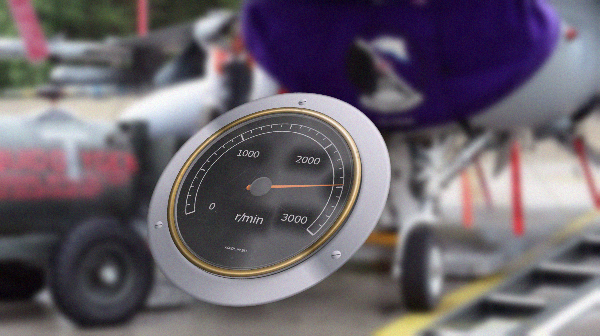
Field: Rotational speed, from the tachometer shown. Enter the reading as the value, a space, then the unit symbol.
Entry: 2500 rpm
